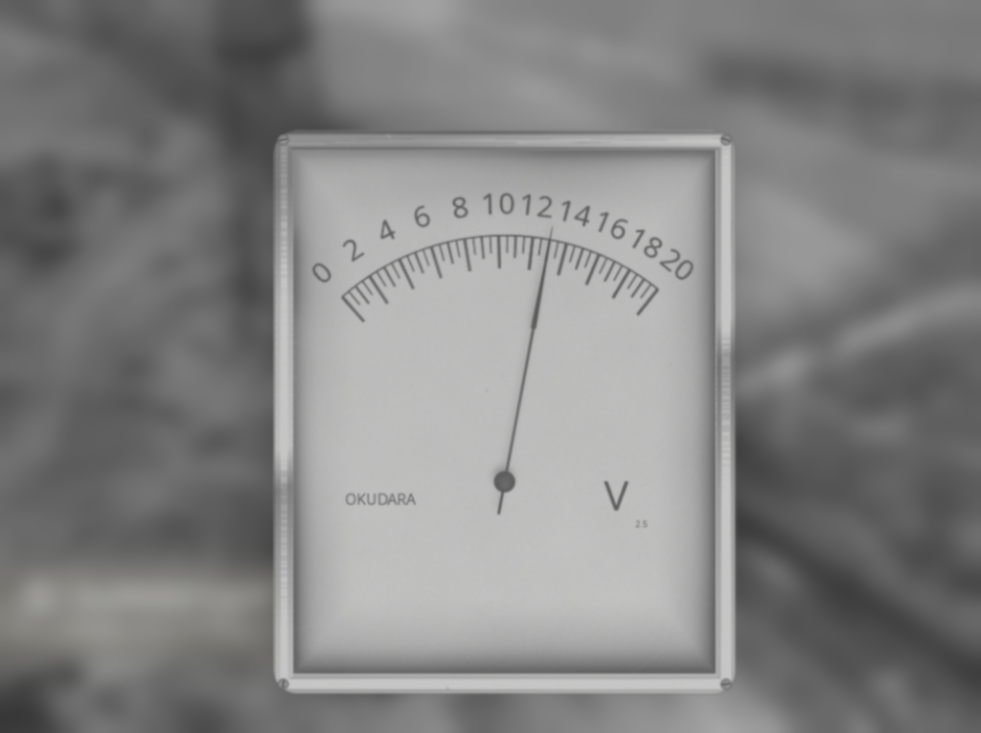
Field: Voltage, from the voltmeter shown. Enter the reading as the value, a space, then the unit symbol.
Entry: 13 V
